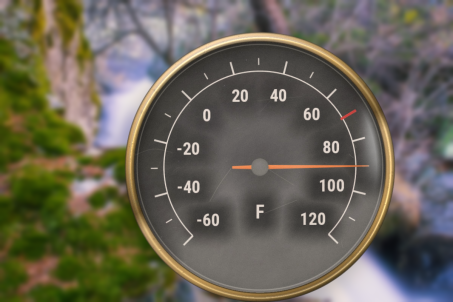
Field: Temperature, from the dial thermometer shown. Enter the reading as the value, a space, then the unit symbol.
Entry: 90 °F
